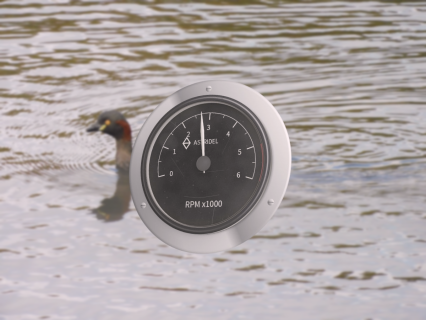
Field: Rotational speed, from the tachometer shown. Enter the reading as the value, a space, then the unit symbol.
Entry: 2750 rpm
